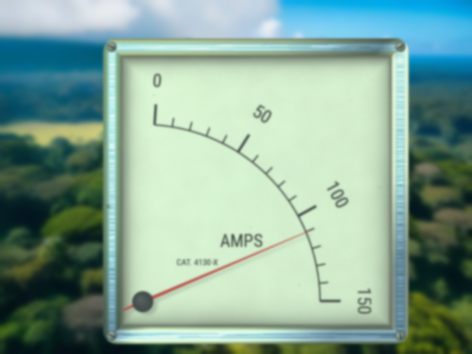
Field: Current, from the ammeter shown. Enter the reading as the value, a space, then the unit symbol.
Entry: 110 A
